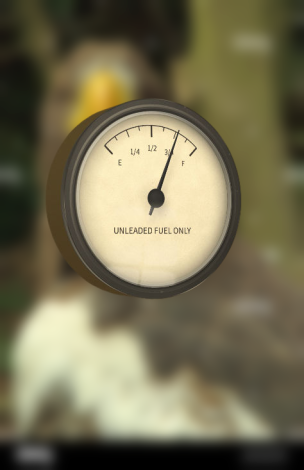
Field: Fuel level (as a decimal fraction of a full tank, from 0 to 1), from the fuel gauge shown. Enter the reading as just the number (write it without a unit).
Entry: 0.75
